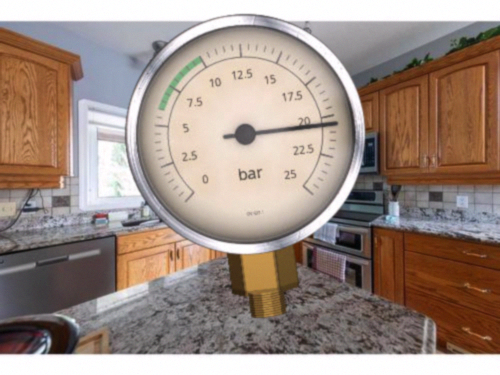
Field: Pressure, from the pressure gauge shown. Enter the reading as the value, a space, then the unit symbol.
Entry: 20.5 bar
